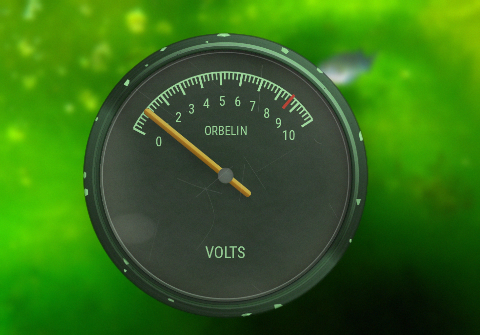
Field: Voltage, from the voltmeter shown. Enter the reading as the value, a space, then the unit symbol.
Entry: 1 V
